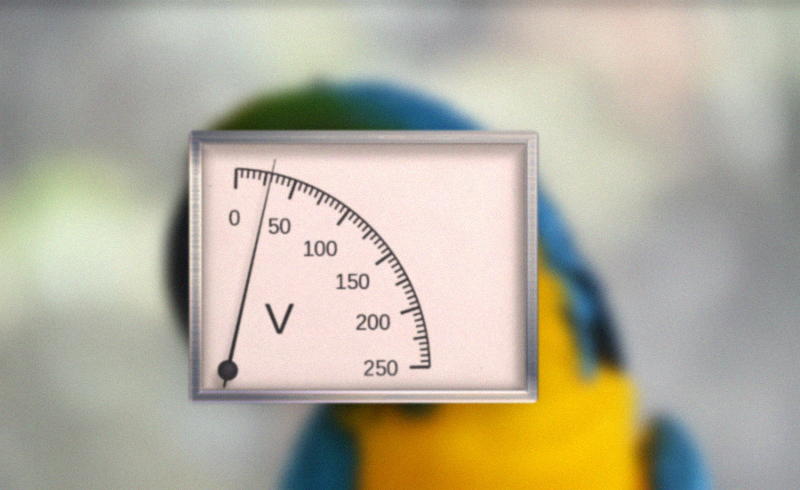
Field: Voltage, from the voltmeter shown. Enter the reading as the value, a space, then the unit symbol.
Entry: 30 V
